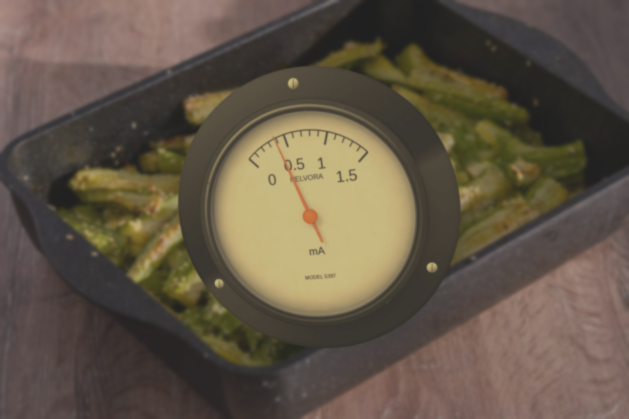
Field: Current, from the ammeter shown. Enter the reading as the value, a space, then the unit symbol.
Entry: 0.4 mA
